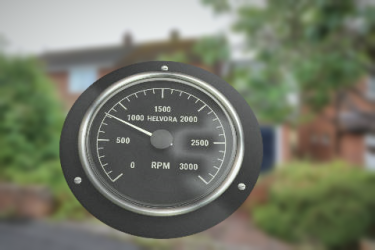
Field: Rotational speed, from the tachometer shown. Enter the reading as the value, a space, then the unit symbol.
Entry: 800 rpm
